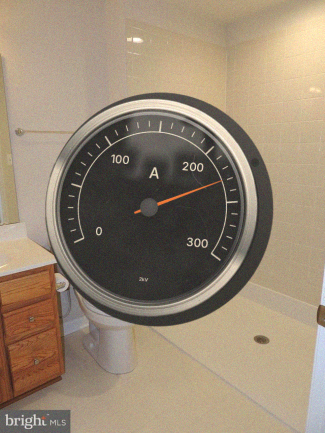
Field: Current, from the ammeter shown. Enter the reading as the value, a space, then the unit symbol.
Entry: 230 A
